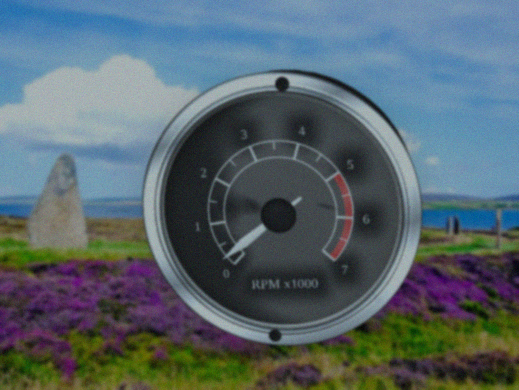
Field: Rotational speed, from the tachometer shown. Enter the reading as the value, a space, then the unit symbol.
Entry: 250 rpm
